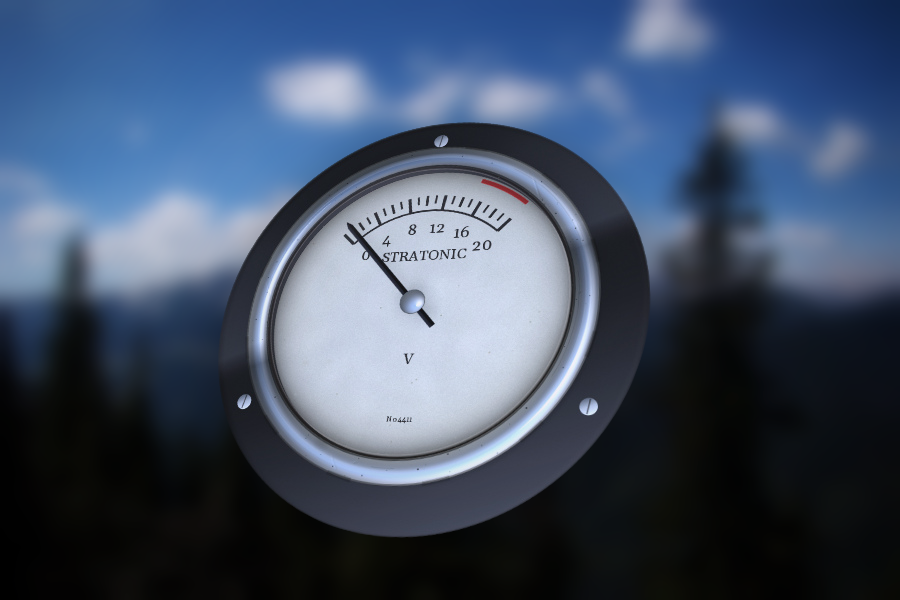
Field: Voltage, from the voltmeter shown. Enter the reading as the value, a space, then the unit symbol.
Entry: 1 V
